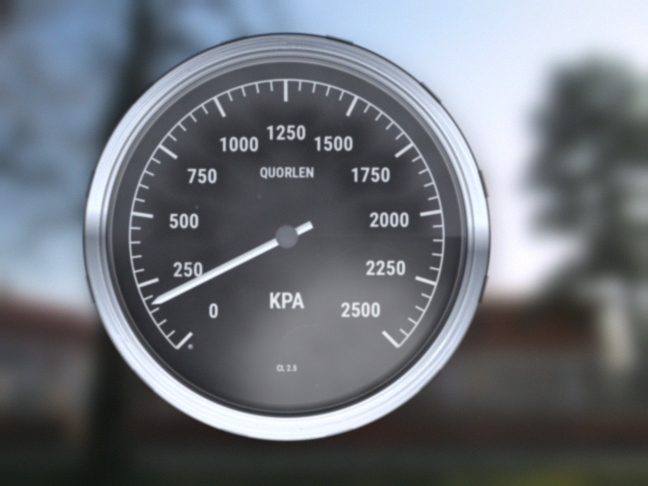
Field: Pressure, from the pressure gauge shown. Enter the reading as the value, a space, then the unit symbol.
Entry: 175 kPa
